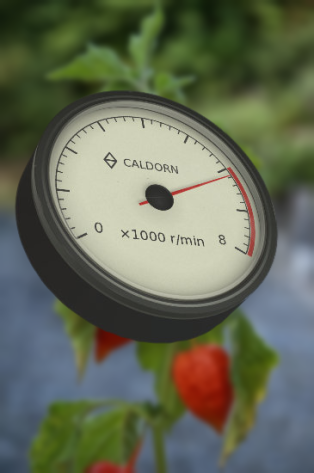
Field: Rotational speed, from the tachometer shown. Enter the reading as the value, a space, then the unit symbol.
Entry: 6200 rpm
